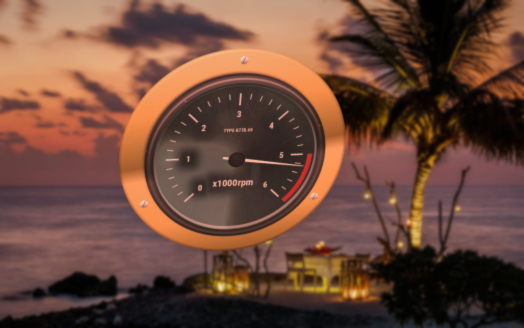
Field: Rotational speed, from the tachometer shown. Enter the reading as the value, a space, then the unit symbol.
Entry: 5200 rpm
